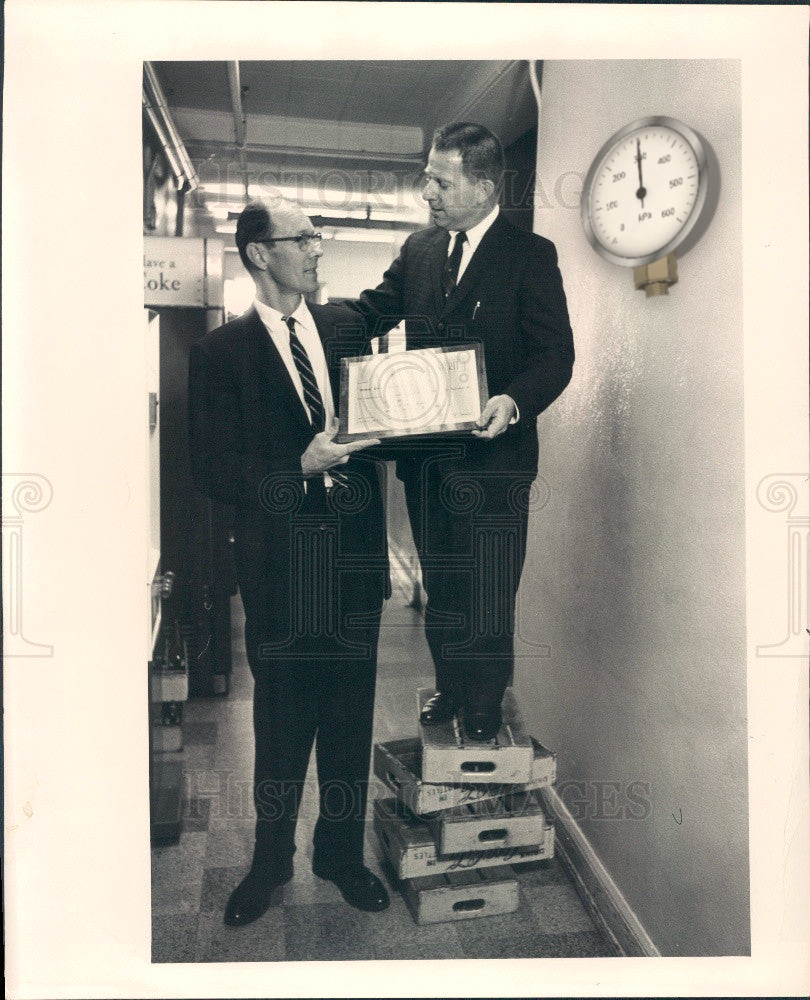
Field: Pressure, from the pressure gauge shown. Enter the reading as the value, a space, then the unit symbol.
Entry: 300 kPa
